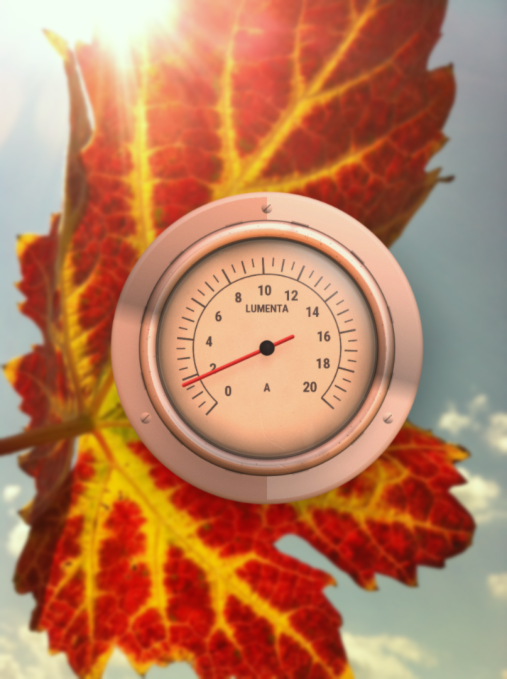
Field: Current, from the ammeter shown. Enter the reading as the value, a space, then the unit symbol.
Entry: 1.75 A
